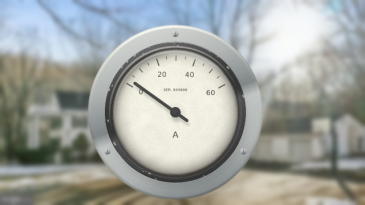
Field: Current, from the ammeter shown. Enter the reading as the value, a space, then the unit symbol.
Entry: 2.5 A
